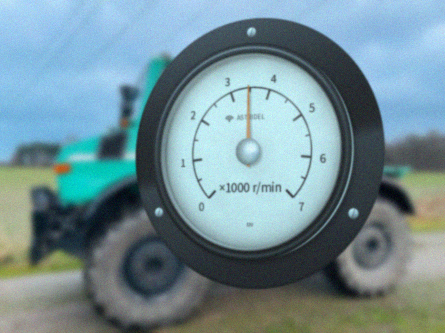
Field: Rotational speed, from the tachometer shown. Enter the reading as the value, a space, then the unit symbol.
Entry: 3500 rpm
